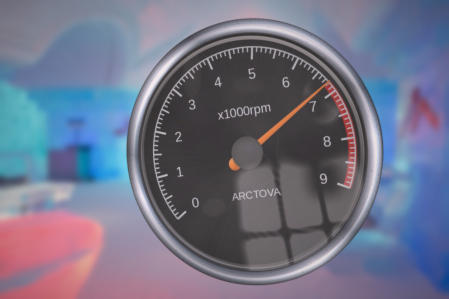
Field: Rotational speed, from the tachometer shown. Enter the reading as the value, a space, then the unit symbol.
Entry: 6800 rpm
